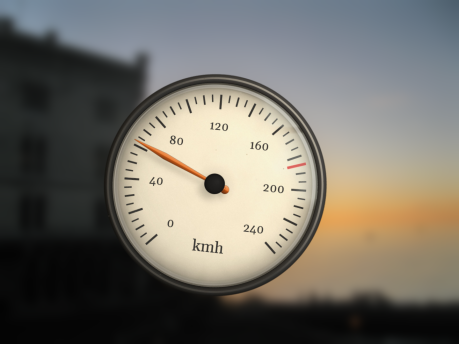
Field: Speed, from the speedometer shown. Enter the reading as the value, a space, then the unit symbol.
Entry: 62.5 km/h
